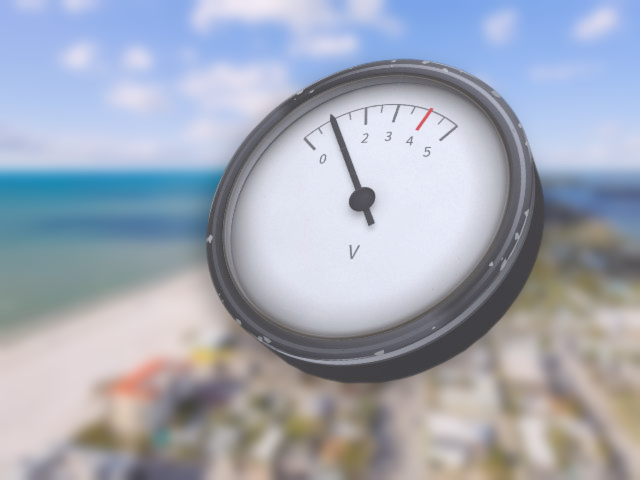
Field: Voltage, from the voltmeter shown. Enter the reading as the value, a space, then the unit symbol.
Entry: 1 V
